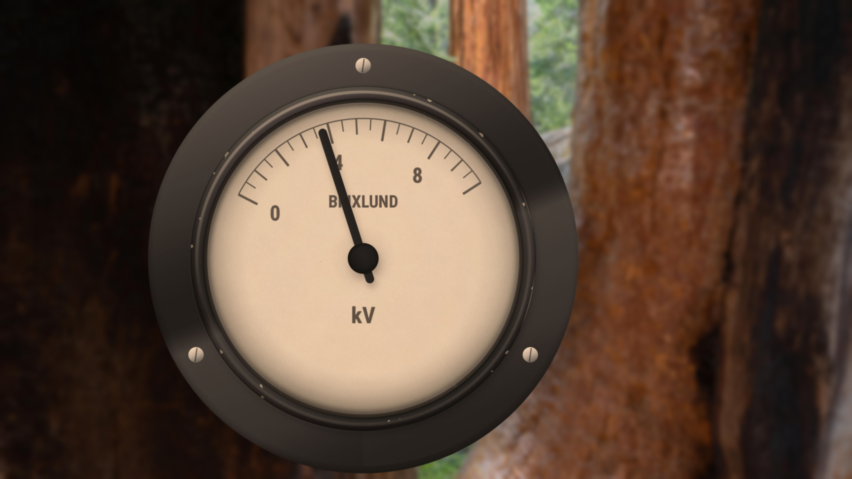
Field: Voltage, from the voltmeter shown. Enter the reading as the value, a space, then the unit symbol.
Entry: 3.75 kV
